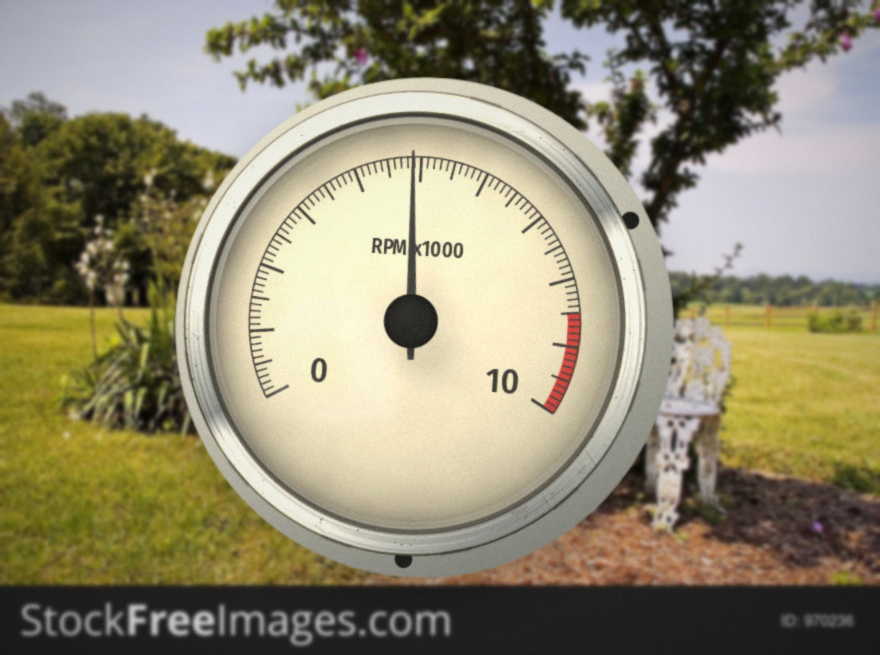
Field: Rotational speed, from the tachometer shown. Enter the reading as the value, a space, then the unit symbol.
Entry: 4900 rpm
